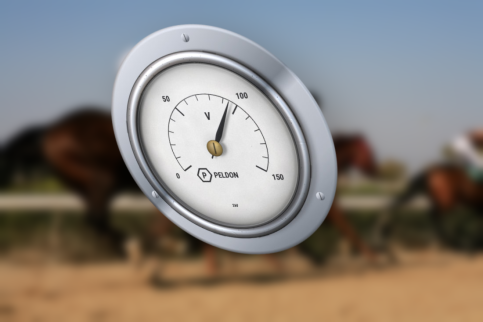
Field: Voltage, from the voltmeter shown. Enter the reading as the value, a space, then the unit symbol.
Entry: 95 V
